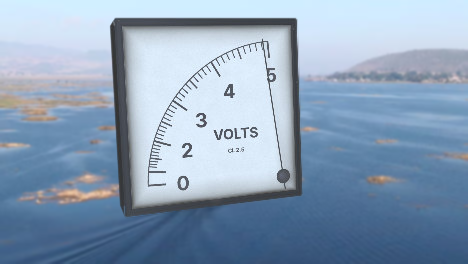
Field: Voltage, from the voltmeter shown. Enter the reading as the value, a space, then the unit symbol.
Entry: 4.9 V
